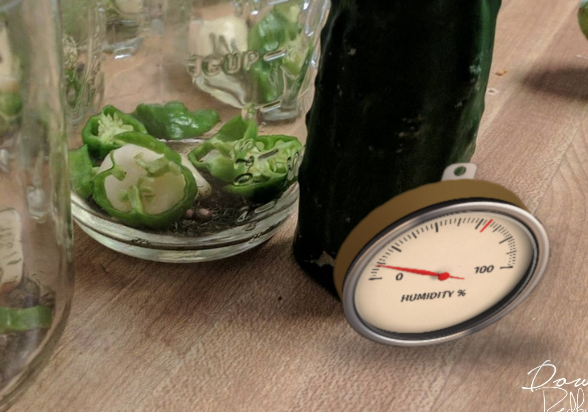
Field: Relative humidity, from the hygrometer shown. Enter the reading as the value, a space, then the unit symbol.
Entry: 10 %
